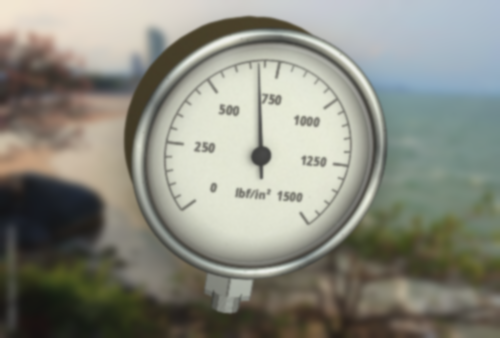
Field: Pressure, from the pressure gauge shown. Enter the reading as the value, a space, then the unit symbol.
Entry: 675 psi
